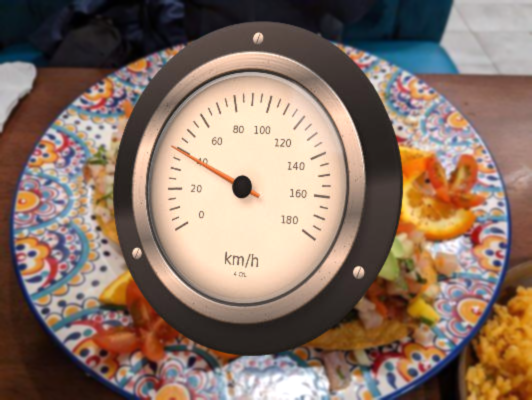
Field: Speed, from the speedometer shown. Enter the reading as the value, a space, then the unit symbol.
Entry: 40 km/h
